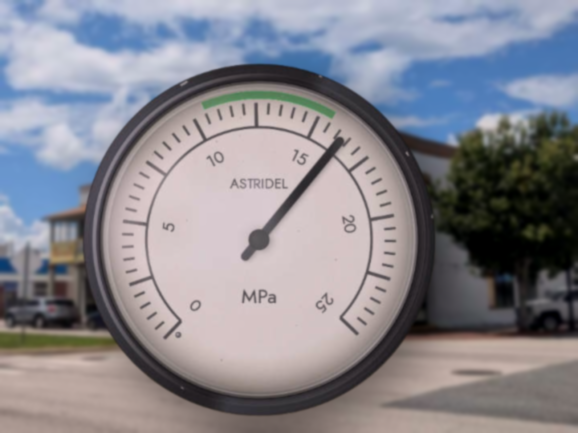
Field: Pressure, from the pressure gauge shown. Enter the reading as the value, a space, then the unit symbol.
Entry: 16.25 MPa
